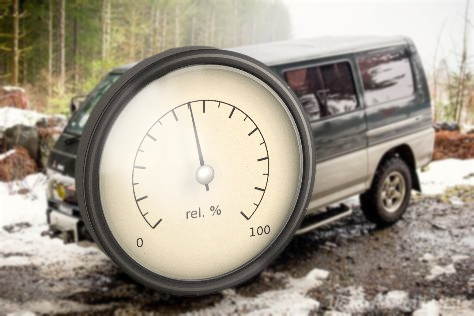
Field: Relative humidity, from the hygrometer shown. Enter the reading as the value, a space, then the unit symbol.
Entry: 45 %
